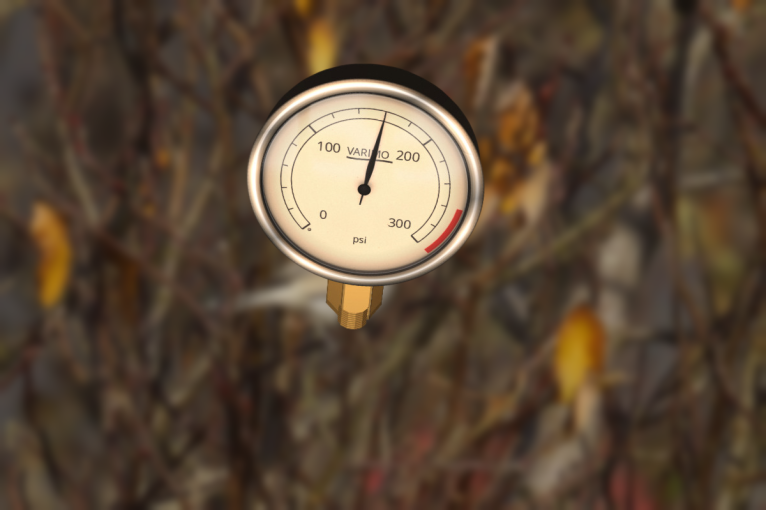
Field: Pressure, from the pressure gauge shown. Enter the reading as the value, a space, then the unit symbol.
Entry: 160 psi
